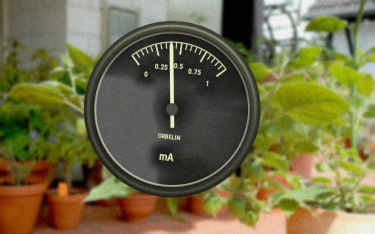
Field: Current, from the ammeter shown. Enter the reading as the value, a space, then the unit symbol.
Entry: 0.4 mA
